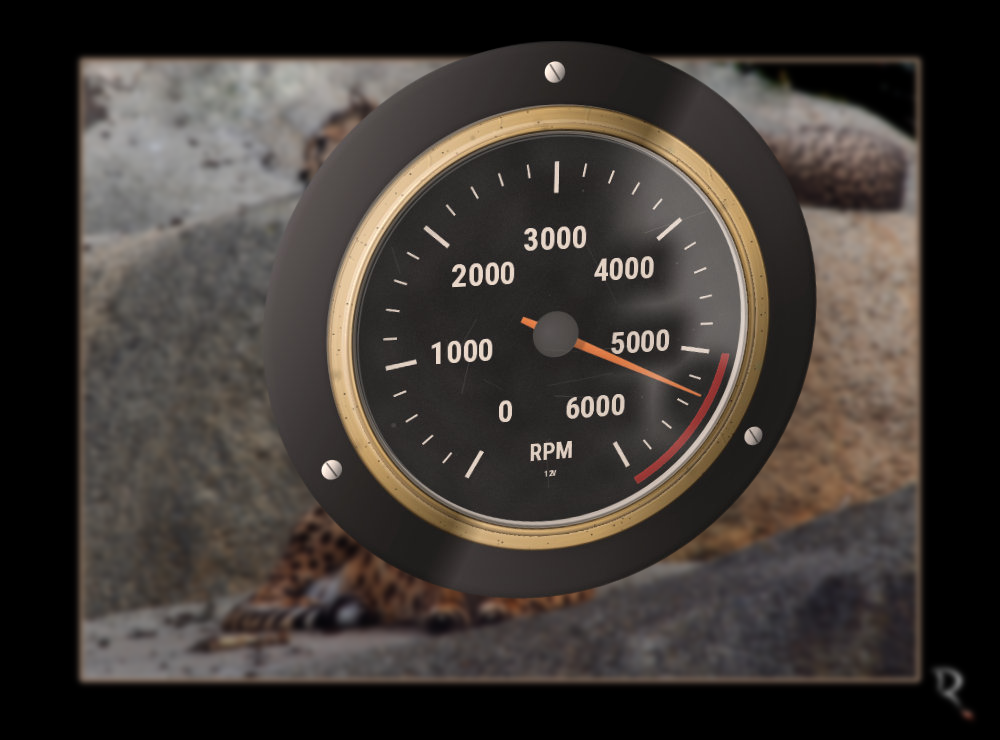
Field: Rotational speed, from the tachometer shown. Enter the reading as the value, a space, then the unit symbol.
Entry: 5300 rpm
